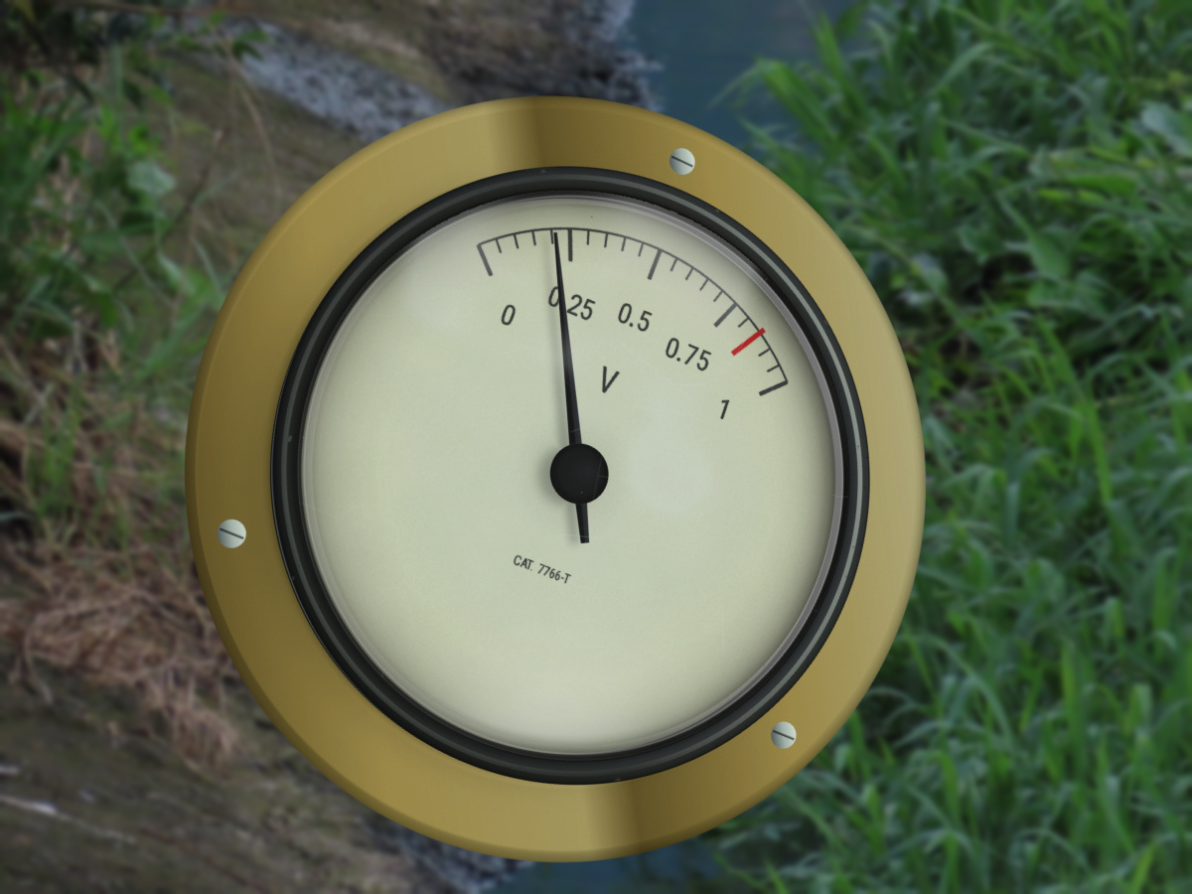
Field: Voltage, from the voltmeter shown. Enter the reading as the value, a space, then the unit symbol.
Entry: 0.2 V
